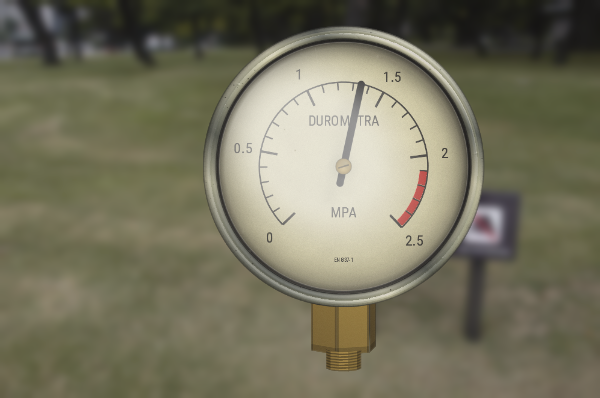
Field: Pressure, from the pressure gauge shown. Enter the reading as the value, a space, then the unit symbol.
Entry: 1.35 MPa
